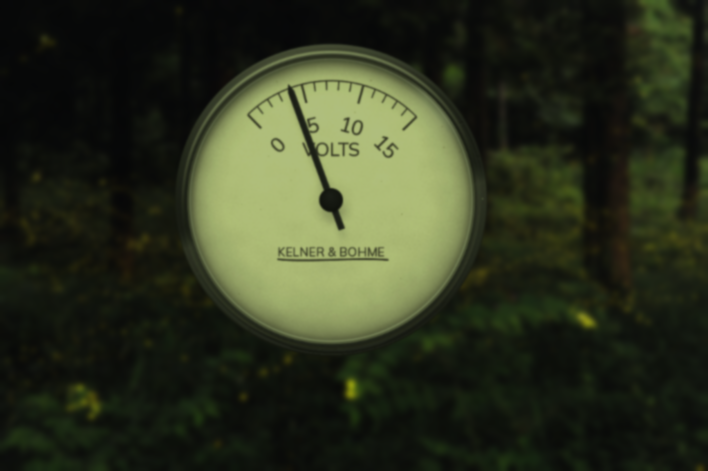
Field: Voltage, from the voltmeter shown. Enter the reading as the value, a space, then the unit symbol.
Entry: 4 V
